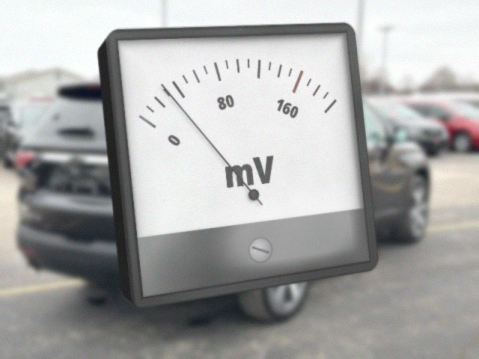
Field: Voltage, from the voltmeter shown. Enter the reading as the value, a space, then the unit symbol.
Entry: 30 mV
